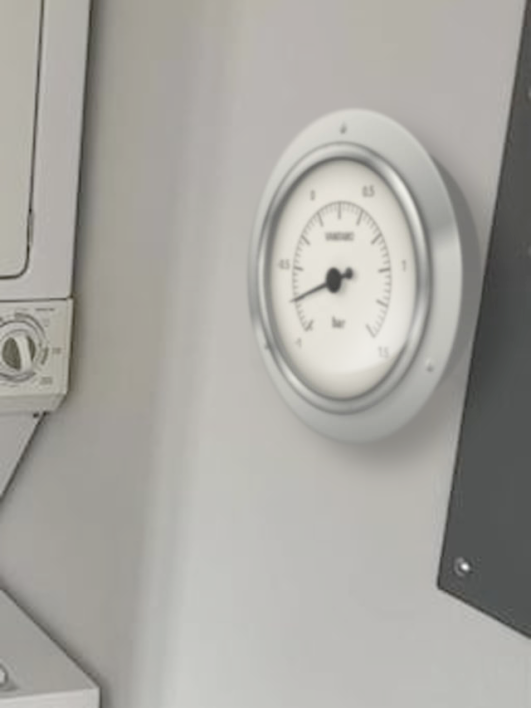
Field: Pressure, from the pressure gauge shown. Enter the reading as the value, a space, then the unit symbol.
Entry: -0.75 bar
